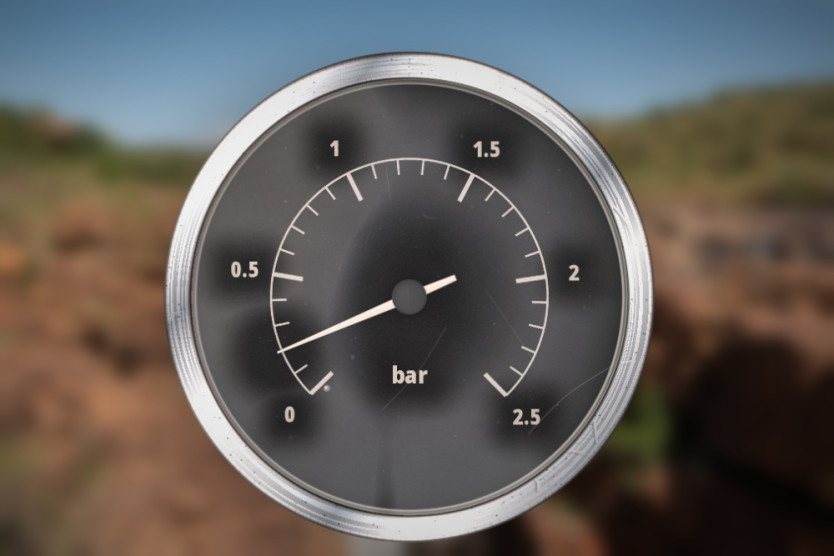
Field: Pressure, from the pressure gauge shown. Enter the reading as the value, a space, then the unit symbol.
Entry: 0.2 bar
